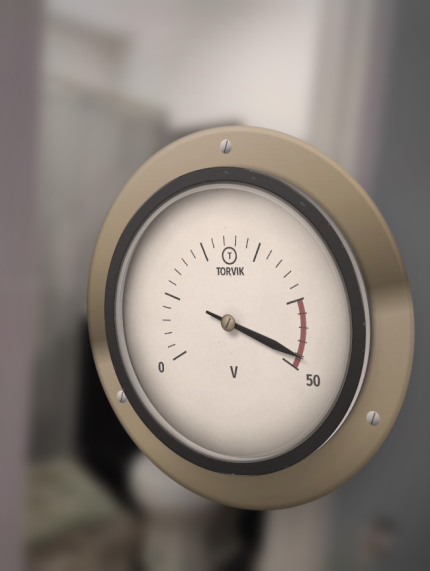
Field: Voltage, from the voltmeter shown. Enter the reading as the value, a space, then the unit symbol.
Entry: 48 V
